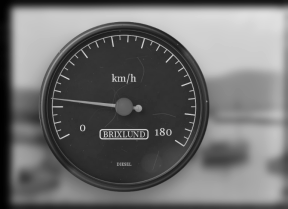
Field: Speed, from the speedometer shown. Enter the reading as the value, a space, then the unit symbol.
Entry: 25 km/h
